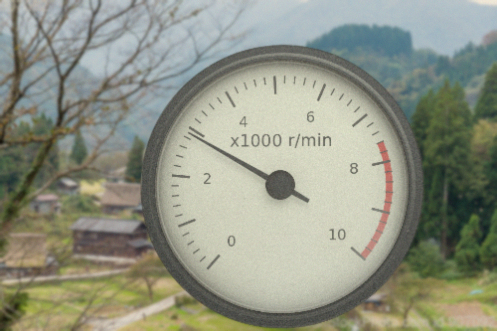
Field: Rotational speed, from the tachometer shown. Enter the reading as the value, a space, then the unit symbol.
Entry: 2900 rpm
